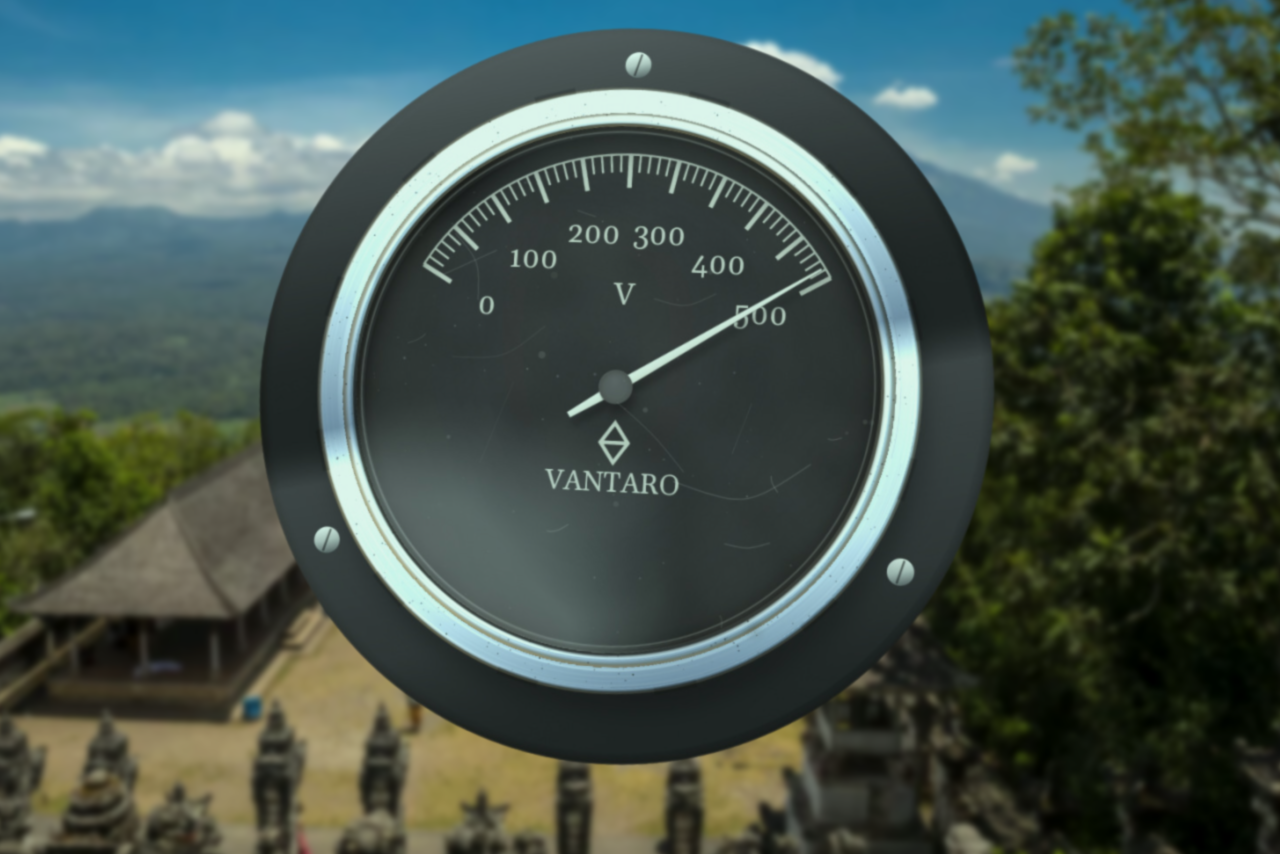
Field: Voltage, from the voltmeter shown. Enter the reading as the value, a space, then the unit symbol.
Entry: 490 V
